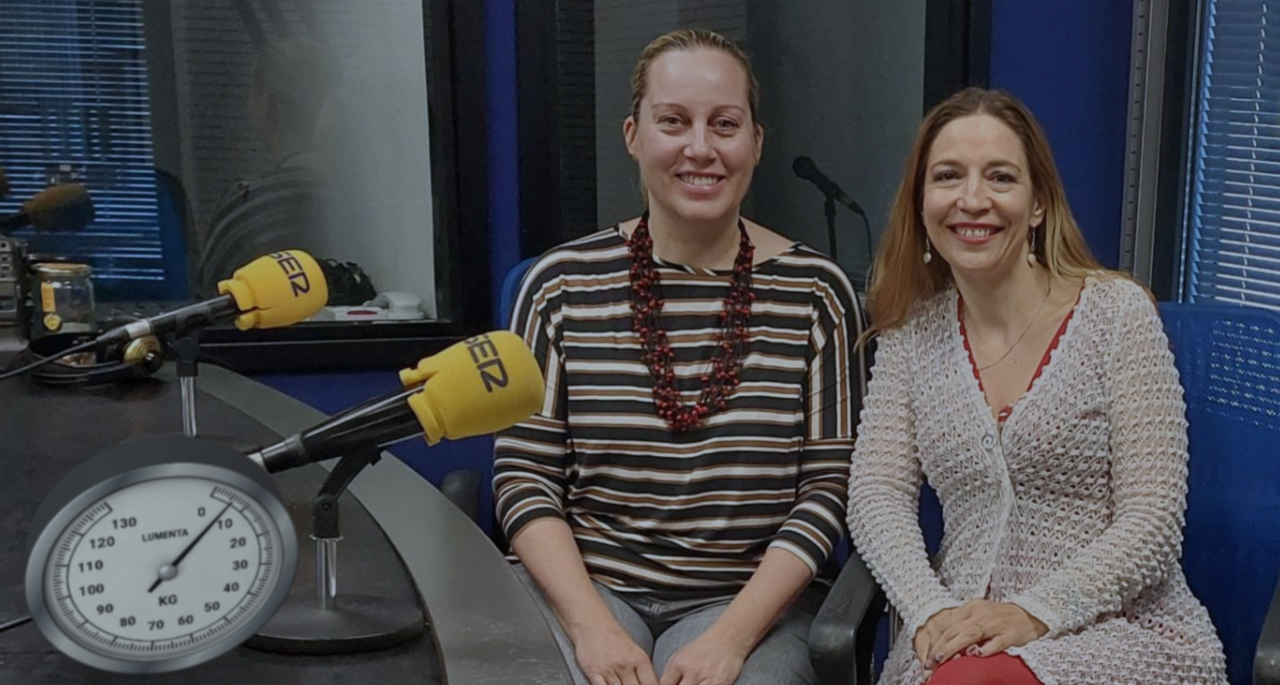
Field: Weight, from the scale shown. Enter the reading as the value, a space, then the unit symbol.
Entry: 5 kg
